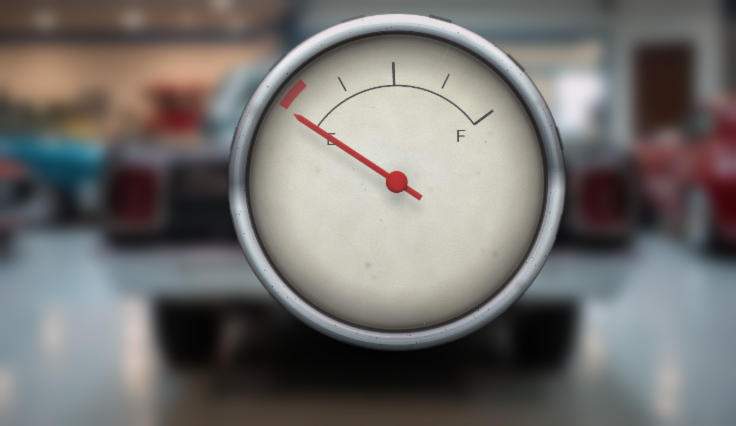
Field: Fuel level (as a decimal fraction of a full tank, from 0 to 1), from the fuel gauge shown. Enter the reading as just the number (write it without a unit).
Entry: 0
